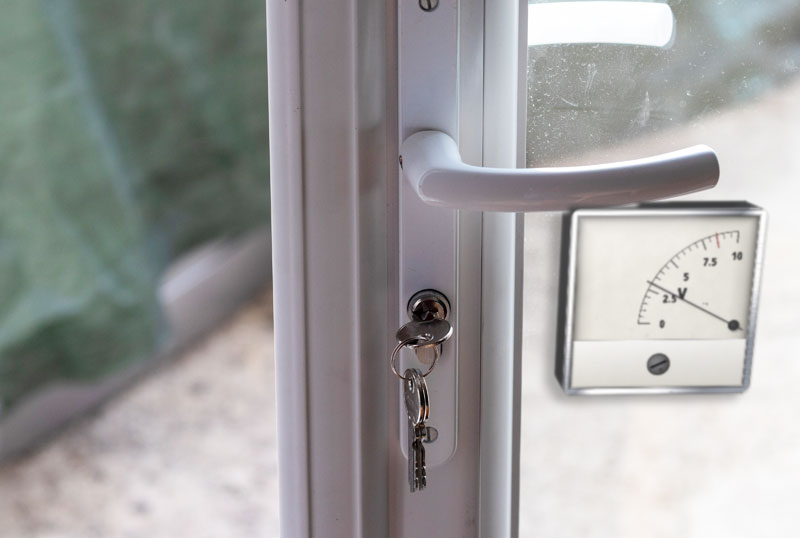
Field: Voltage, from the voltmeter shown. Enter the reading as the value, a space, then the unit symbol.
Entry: 3 V
